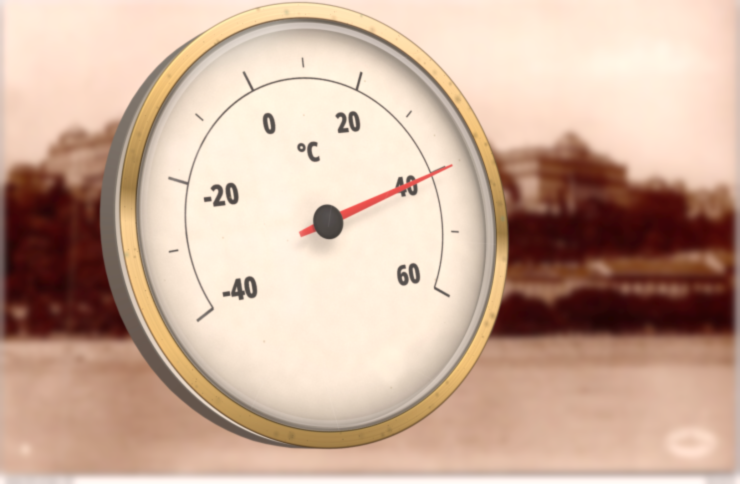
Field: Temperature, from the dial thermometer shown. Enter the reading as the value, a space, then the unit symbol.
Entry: 40 °C
